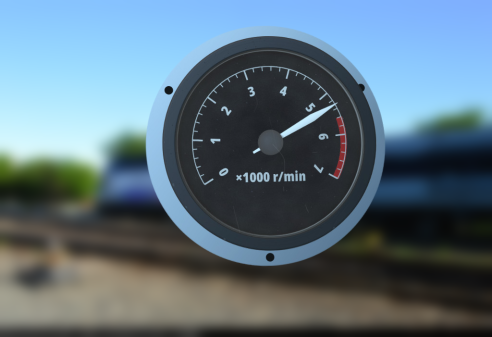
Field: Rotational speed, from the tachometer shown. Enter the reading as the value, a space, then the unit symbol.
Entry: 5300 rpm
